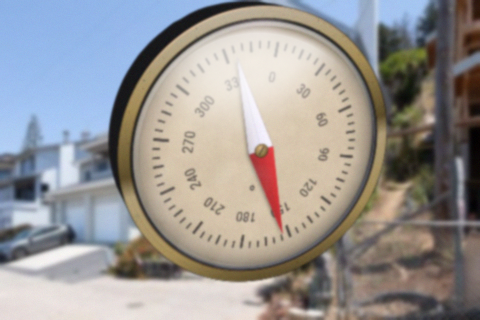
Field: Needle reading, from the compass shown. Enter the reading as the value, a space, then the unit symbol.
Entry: 155 °
